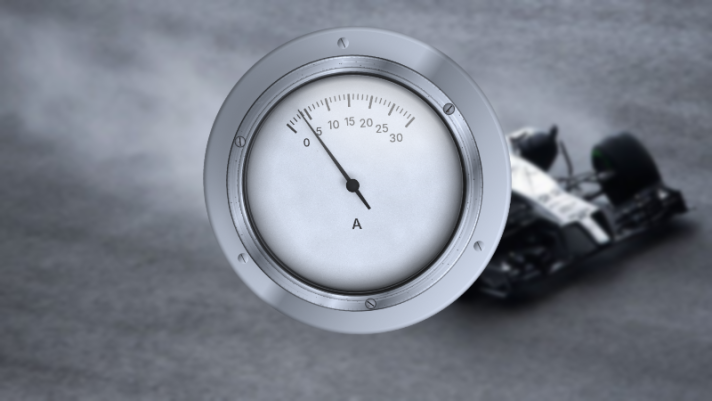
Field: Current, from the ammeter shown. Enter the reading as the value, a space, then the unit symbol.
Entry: 4 A
